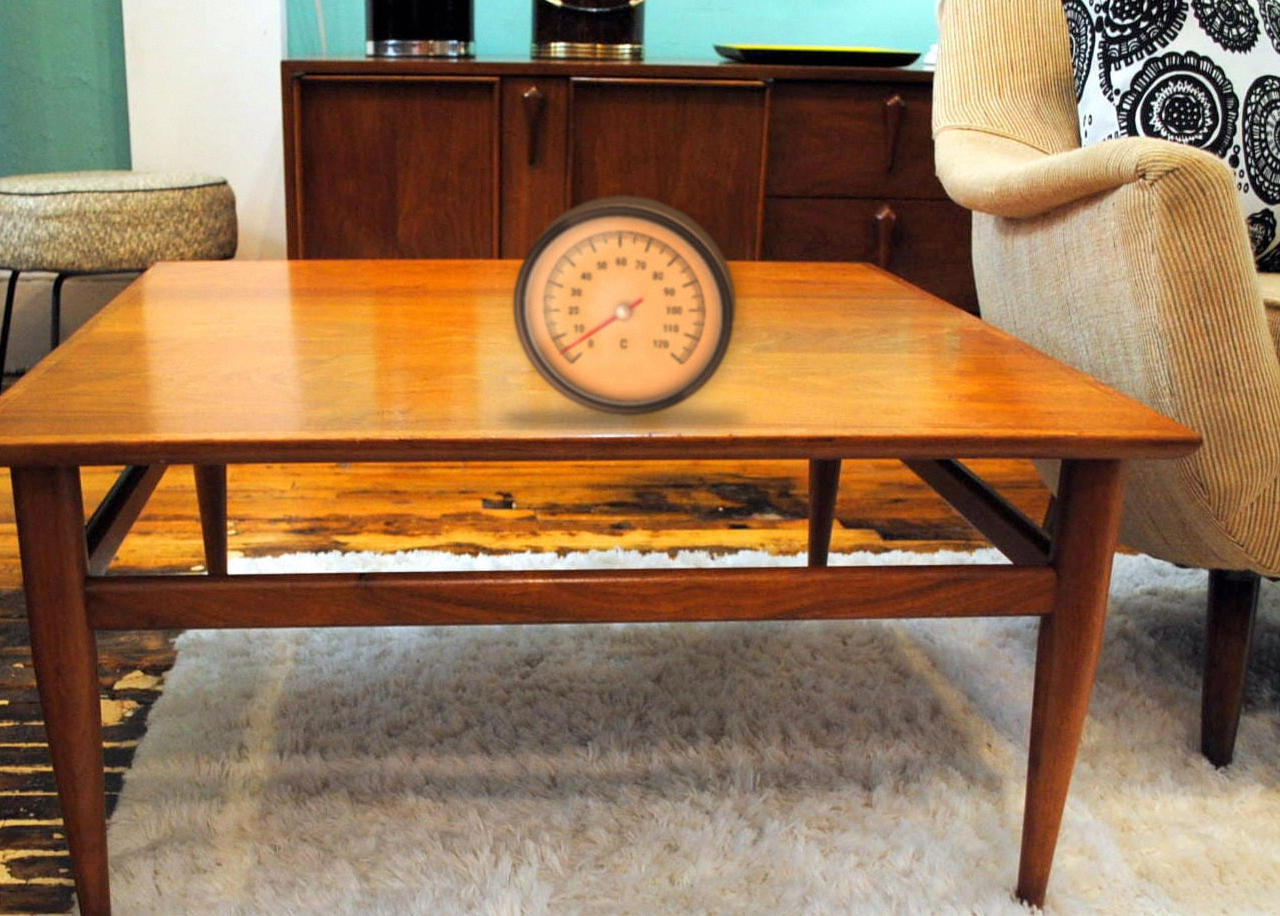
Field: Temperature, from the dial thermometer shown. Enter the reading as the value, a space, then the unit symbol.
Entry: 5 °C
